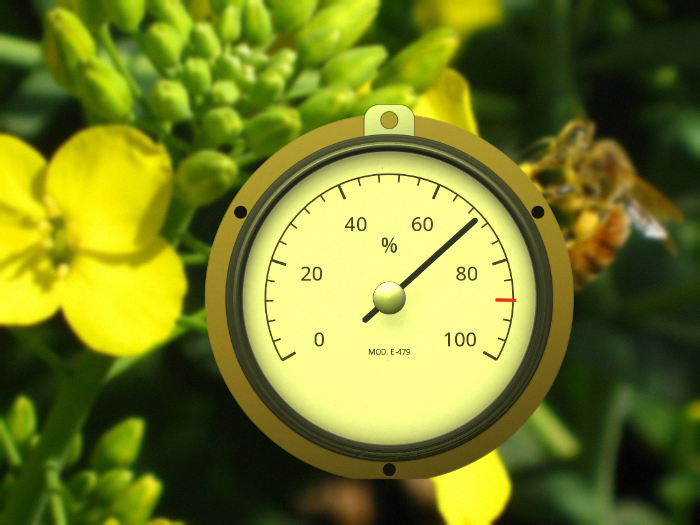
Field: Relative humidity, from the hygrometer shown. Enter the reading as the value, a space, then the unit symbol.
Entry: 70 %
